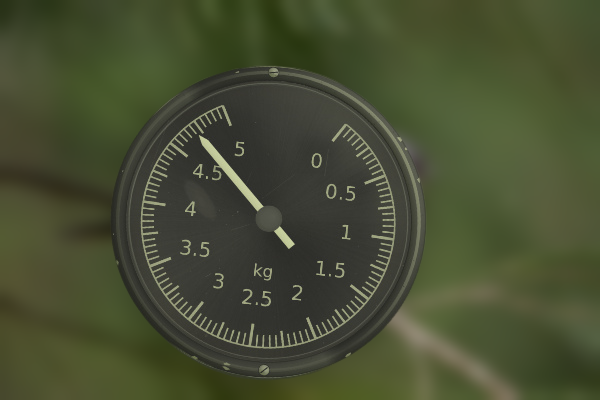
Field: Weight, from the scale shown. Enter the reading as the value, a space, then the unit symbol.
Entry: 4.7 kg
